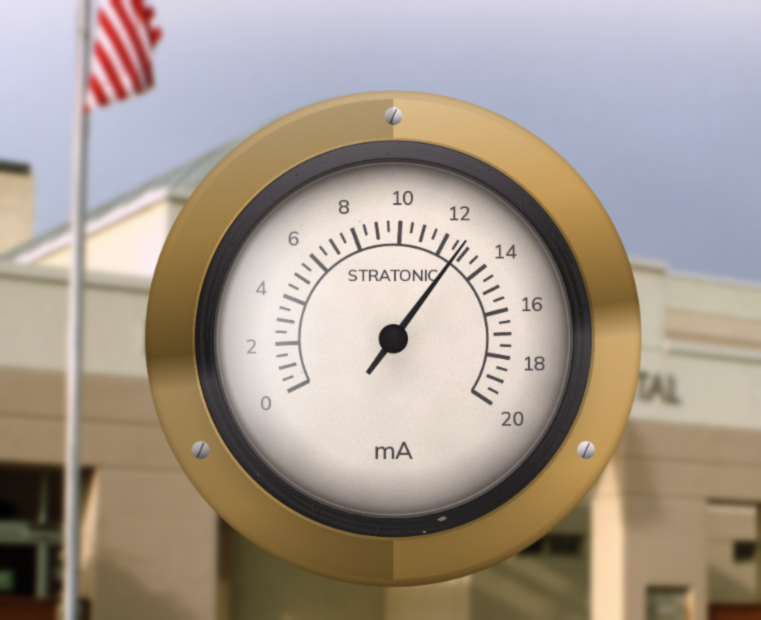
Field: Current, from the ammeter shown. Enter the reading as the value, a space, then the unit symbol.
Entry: 12.75 mA
